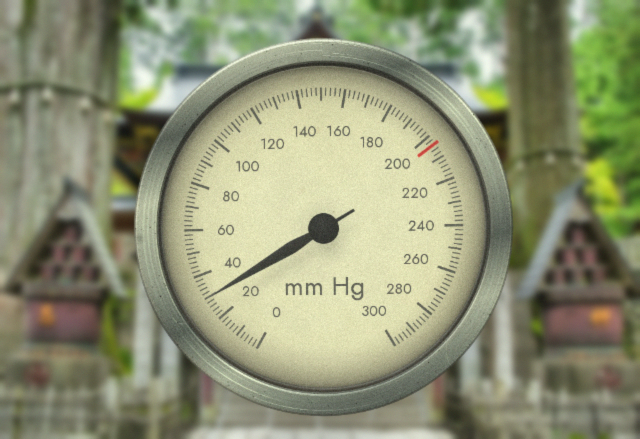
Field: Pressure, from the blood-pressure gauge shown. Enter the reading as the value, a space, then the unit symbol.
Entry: 30 mmHg
